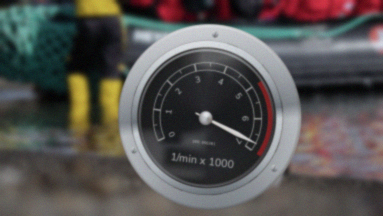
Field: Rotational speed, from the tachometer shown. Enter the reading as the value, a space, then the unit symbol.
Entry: 6750 rpm
